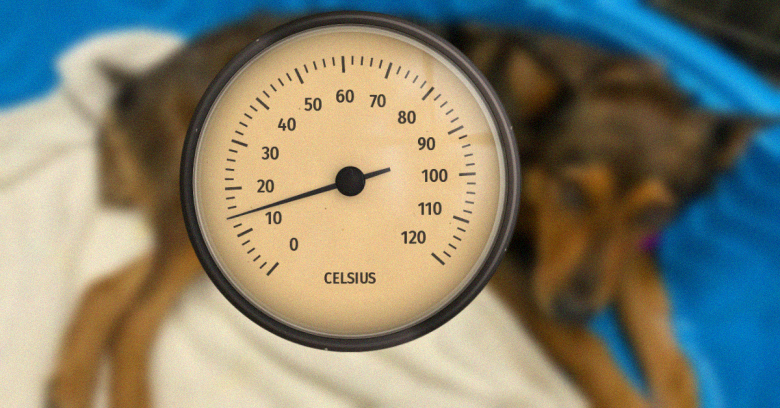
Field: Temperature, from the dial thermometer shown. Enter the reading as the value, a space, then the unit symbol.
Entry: 14 °C
